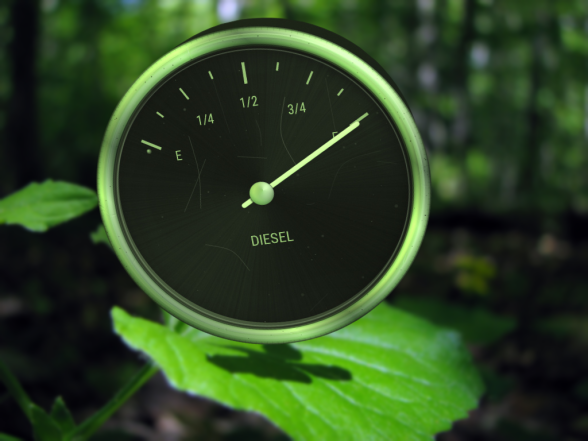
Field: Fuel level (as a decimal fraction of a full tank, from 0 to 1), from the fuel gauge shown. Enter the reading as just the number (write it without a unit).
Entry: 1
